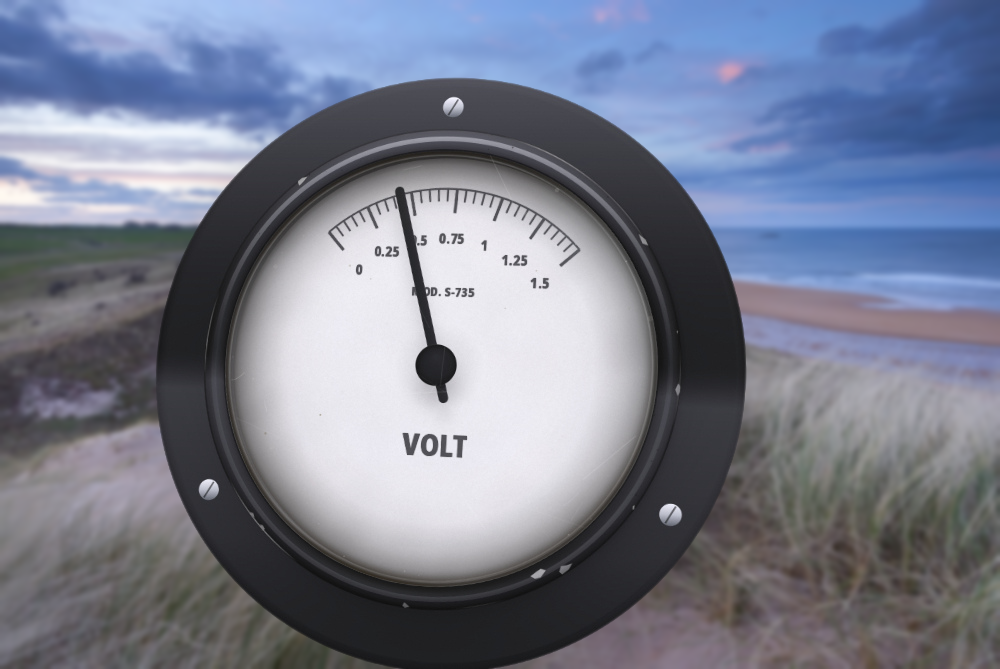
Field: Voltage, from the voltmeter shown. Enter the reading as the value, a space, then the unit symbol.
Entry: 0.45 V
